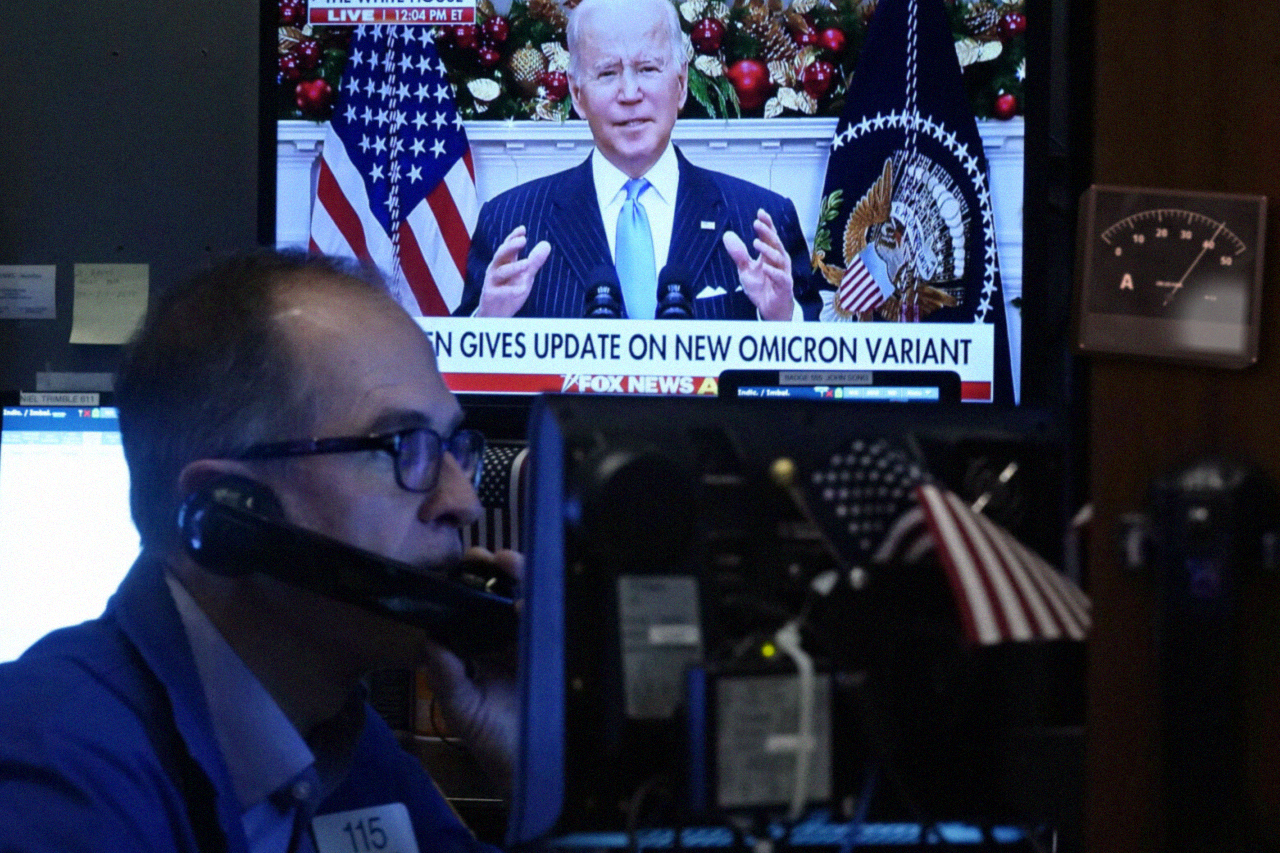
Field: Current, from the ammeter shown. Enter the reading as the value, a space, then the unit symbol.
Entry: 40 A
